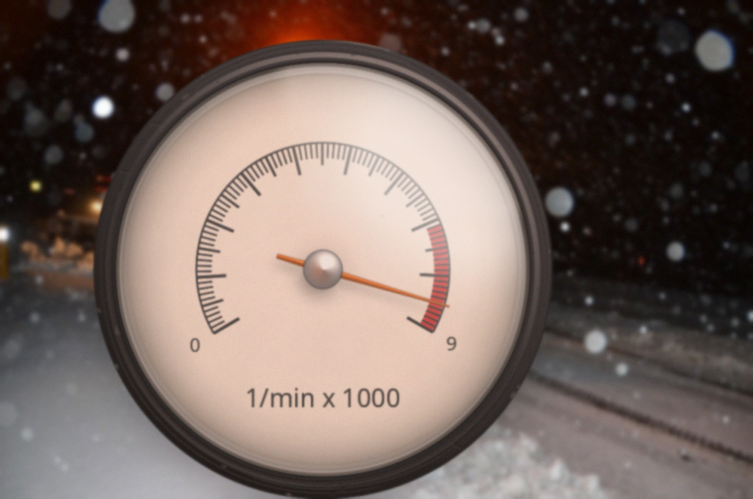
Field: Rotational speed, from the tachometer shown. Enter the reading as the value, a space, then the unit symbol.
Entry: 8500 rpm
